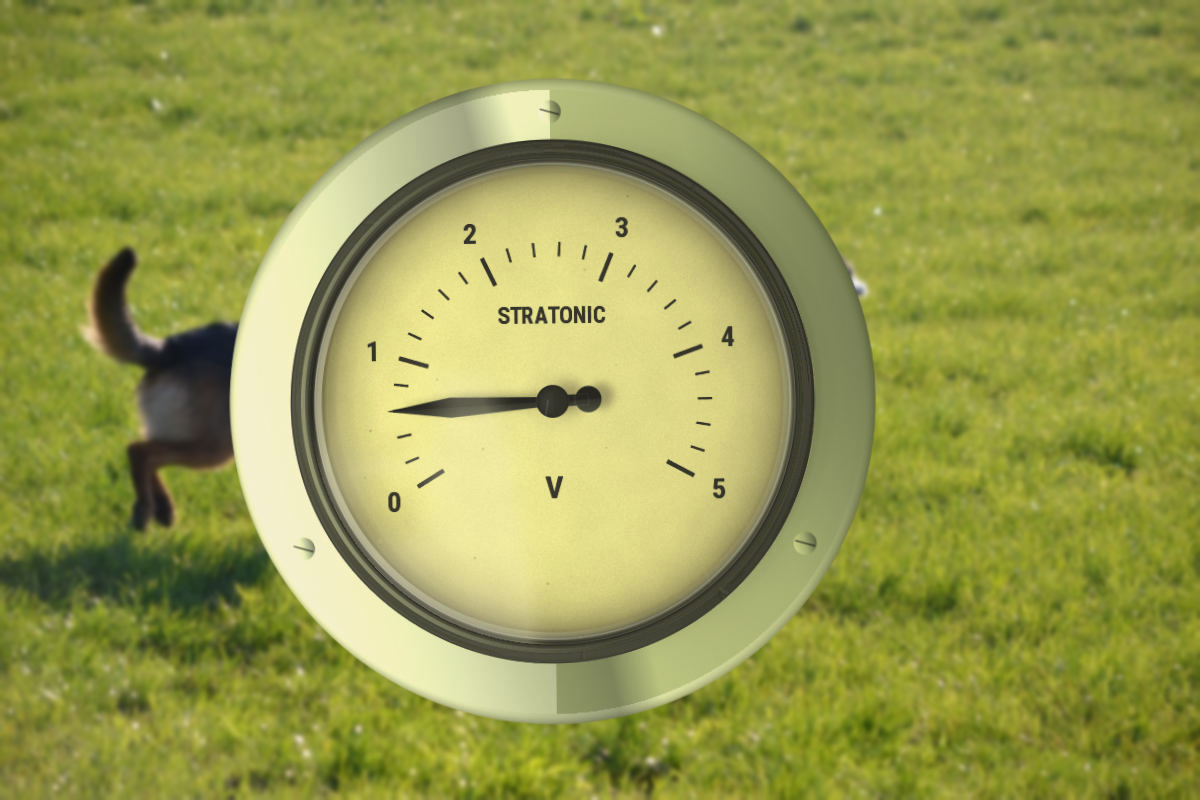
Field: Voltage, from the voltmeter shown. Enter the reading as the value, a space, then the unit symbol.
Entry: 0.6 V
